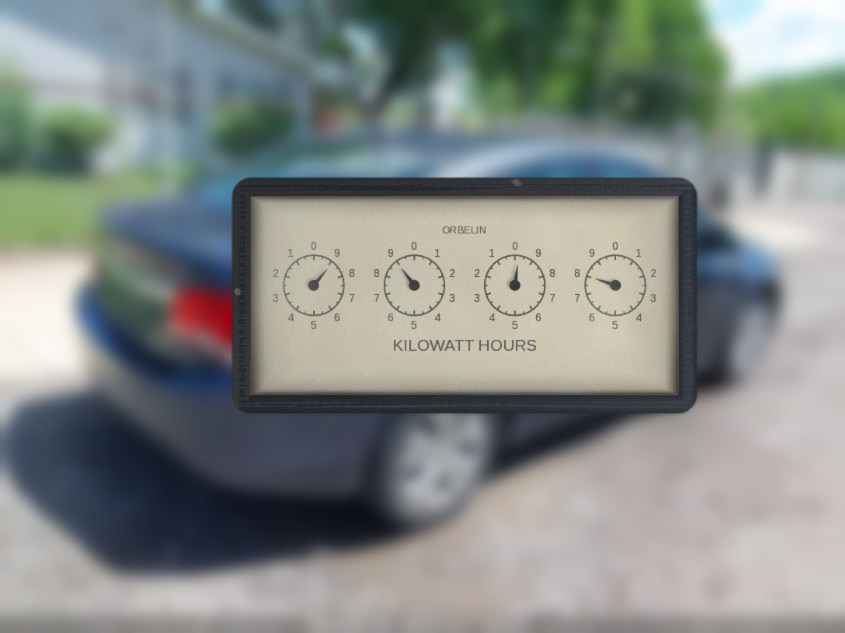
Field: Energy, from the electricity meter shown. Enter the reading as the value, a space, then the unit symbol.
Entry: 8898 kWh
